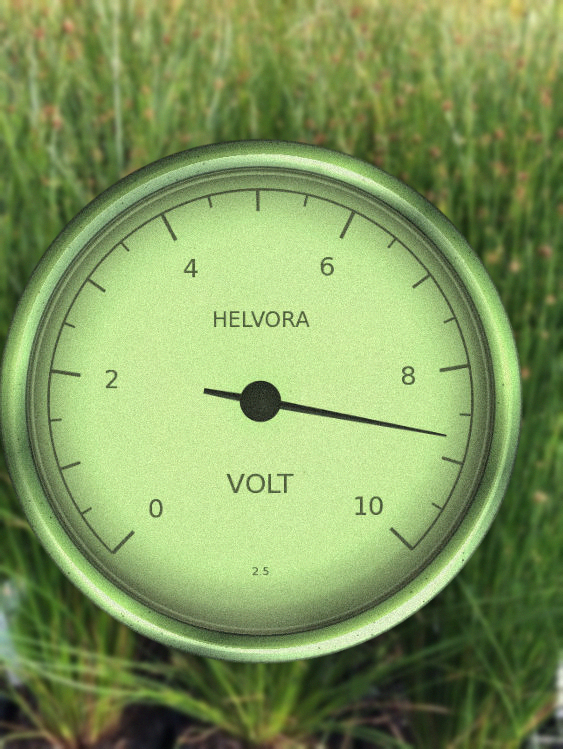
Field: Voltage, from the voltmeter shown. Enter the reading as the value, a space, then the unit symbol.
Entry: 8.75 V
